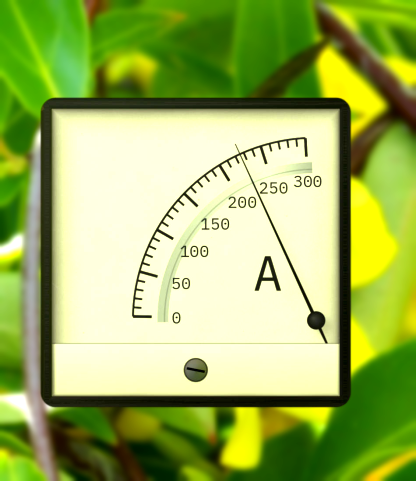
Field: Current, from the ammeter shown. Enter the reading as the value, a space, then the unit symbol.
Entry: 225 A
